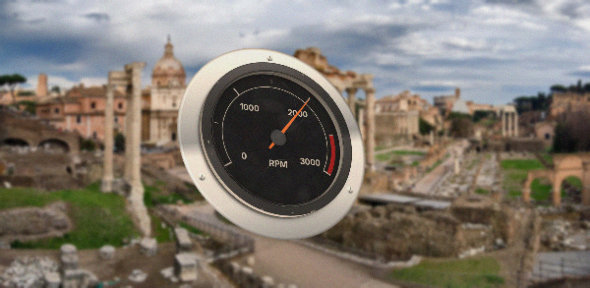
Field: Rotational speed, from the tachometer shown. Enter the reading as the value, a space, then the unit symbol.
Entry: 2000 rpm
